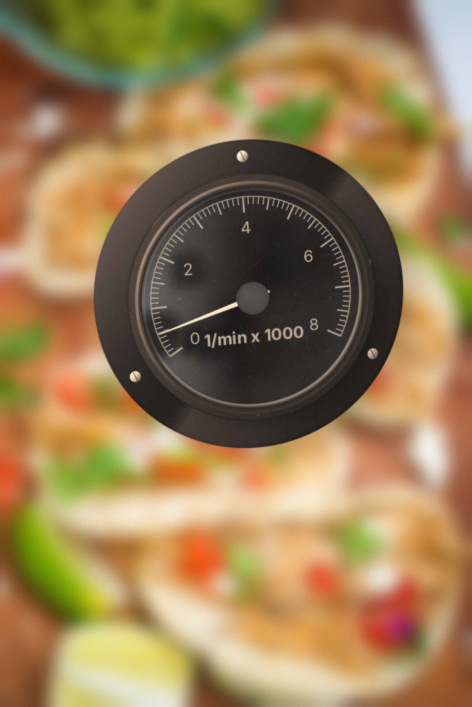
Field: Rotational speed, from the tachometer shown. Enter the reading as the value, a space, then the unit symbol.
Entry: 500 rpm
